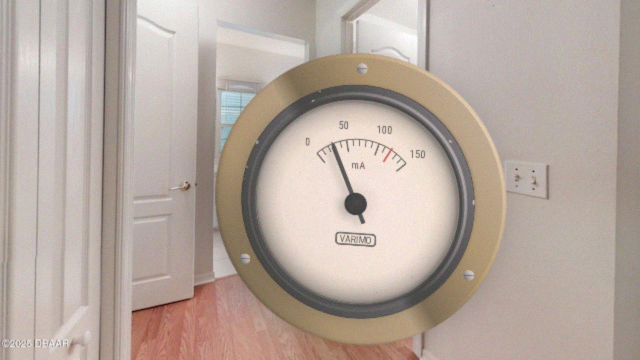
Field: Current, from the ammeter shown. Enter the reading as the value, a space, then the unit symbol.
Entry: 30 mA
